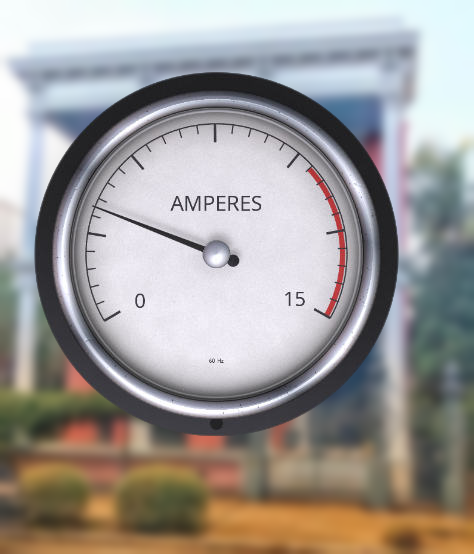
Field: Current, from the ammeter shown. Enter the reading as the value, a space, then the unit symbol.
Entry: 3.25 A
